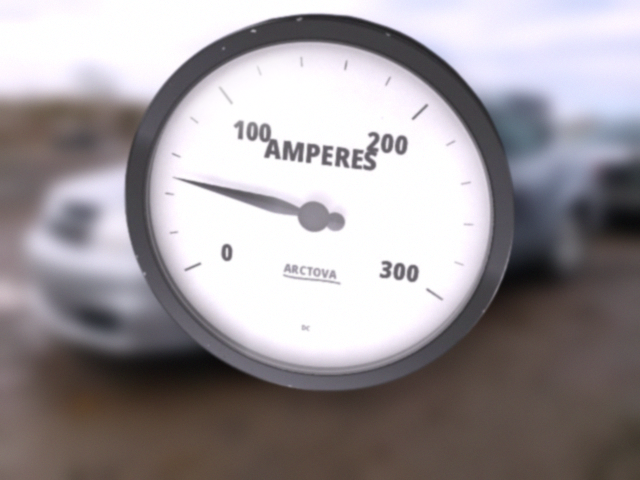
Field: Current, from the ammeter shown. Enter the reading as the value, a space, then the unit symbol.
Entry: 50 A
